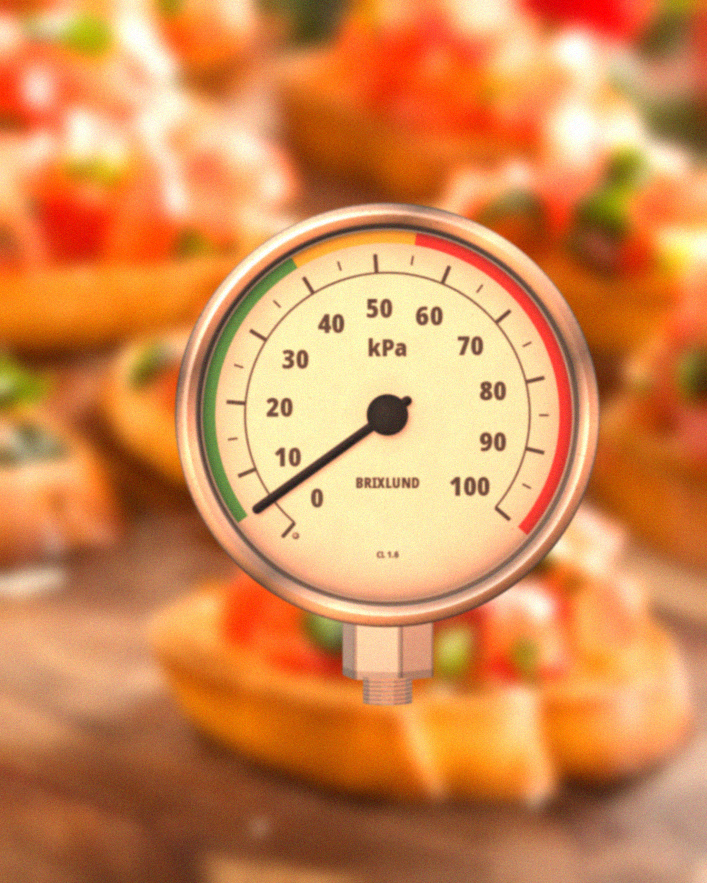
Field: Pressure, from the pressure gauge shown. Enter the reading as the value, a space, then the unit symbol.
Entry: 5 kPa
